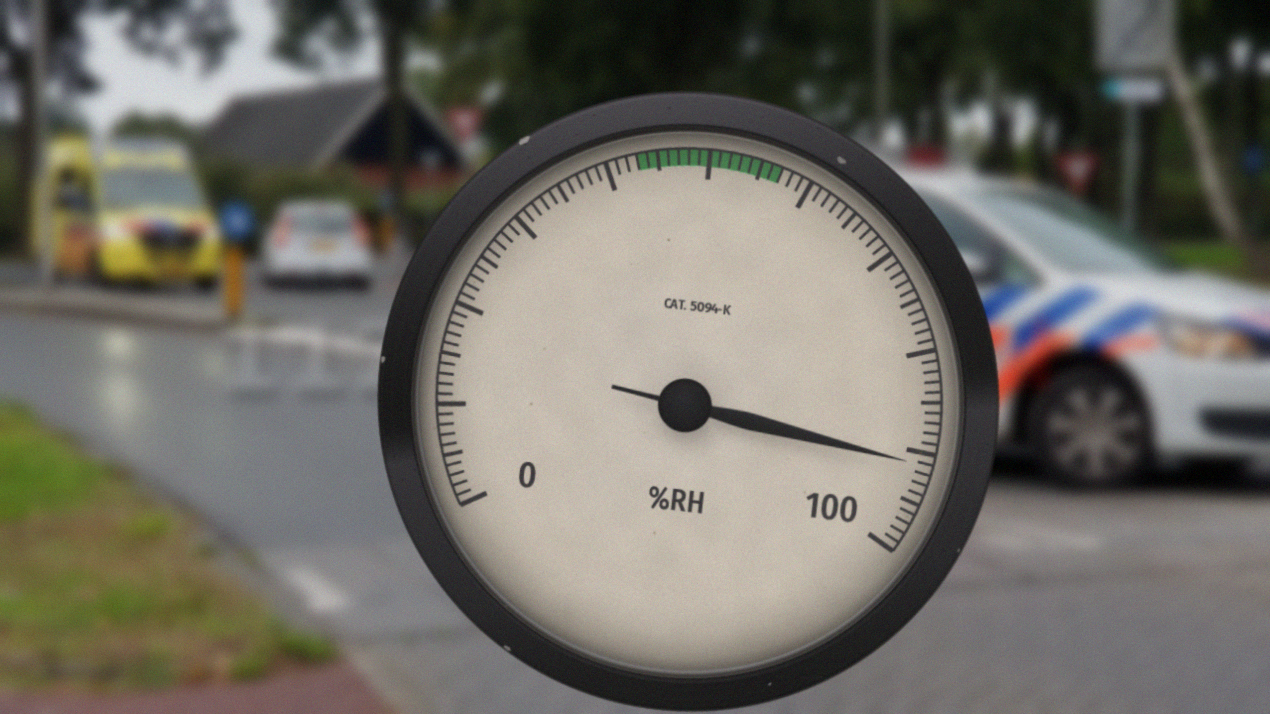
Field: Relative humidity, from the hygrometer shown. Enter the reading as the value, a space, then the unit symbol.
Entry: 91 %
